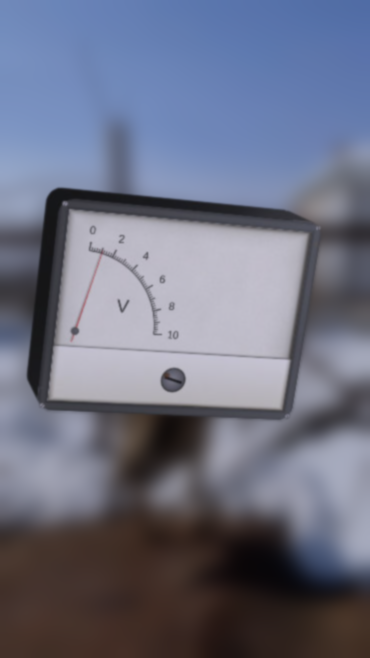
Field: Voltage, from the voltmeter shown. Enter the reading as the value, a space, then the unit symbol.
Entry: 1 V
